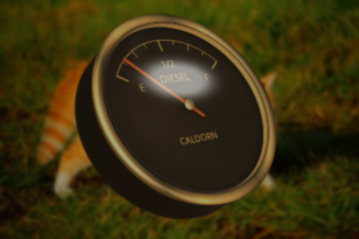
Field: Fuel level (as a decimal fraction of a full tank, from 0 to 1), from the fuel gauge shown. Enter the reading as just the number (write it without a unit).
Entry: 0.125
